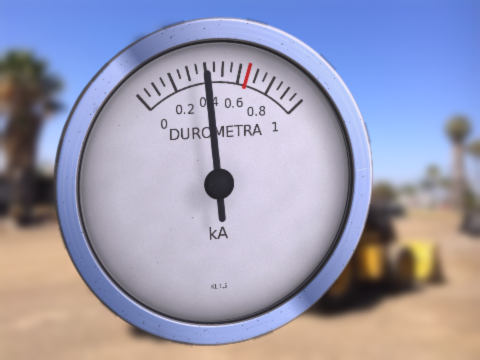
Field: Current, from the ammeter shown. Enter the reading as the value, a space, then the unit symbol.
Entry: 0.4 kA
